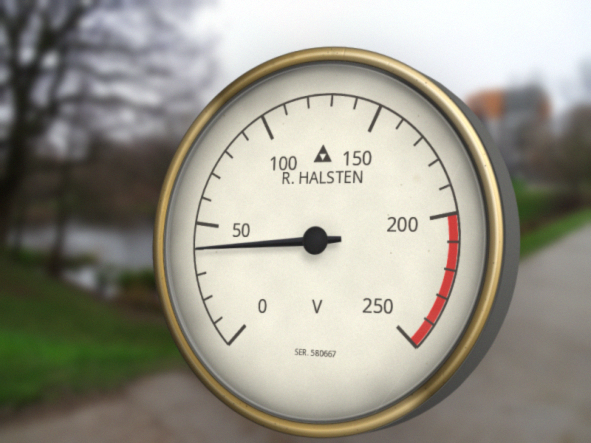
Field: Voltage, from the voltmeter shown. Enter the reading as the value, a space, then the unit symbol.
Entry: 40 V
